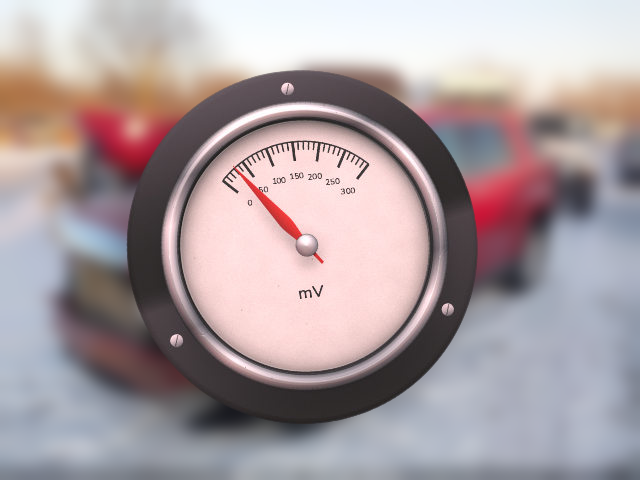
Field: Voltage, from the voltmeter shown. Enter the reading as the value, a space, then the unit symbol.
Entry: 30 mV
